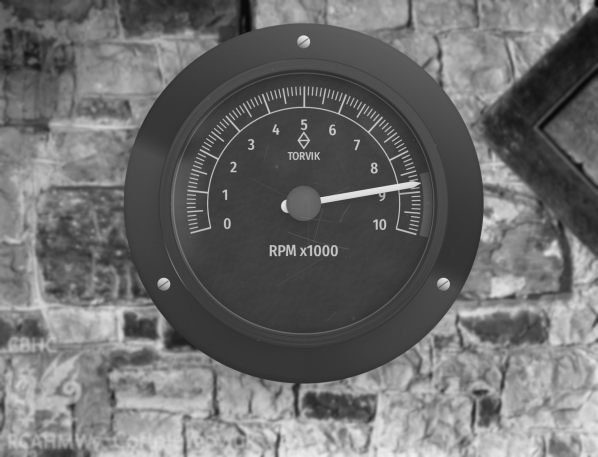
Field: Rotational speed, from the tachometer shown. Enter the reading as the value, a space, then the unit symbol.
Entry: 8800 rpm
